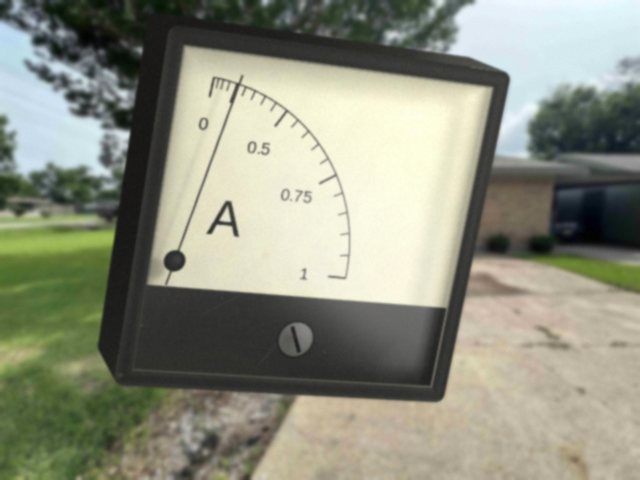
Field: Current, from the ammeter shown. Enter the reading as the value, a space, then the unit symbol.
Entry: 0.25 A
